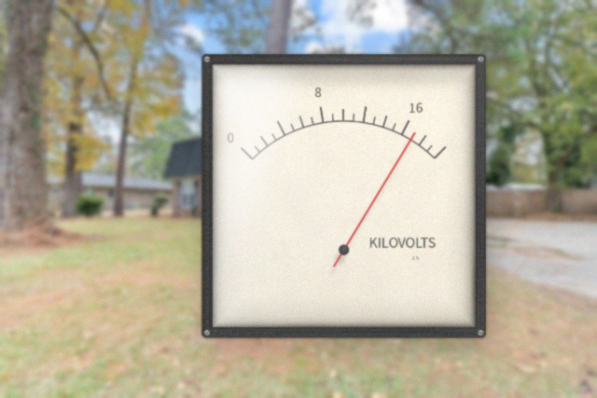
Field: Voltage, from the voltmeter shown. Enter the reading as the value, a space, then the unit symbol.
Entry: 17 kV
